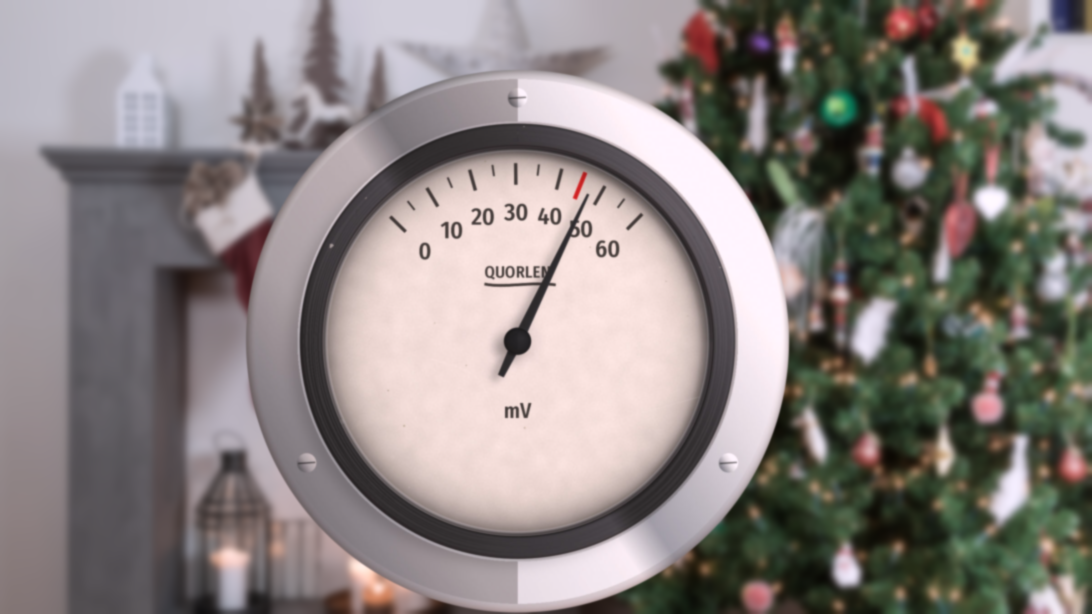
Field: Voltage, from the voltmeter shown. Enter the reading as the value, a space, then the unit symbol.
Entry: 47.5 mV
